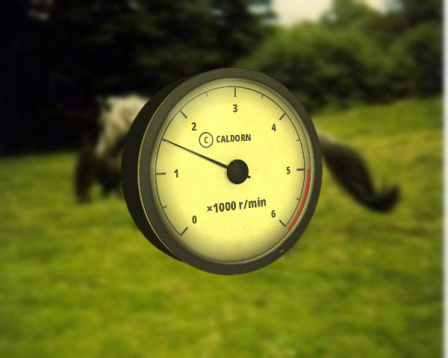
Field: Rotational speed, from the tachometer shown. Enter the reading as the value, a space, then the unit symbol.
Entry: 1500 rpm
